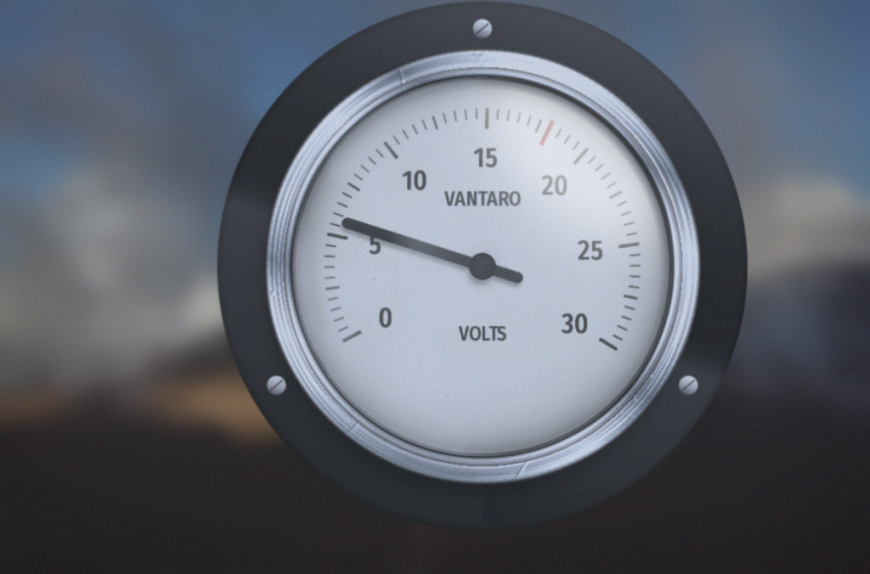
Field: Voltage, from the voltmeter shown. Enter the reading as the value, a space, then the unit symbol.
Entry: 5.75 V
